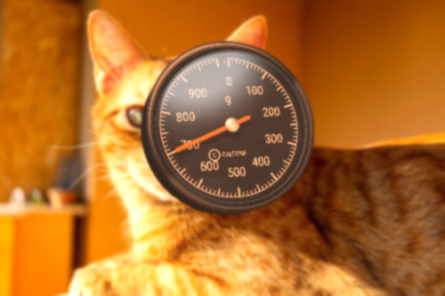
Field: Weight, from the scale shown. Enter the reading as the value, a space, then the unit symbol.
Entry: 700 g
